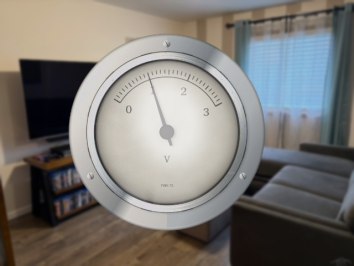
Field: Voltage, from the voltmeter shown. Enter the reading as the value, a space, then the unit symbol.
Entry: 1 V
